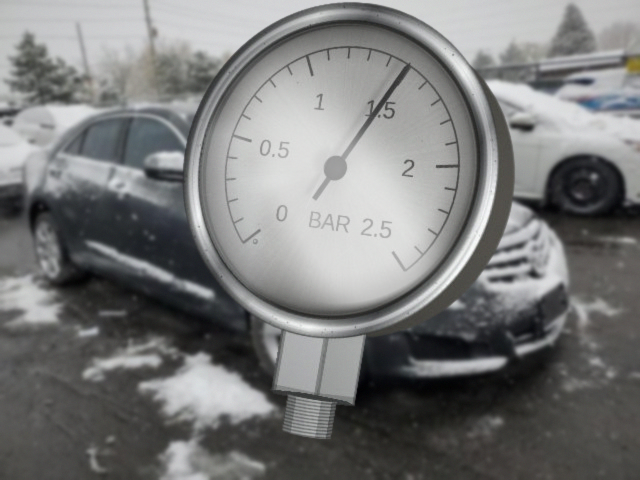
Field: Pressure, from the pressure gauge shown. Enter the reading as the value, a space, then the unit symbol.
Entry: 1.5 bar
